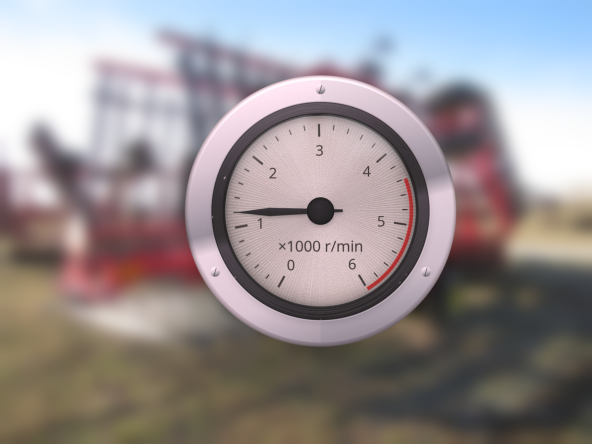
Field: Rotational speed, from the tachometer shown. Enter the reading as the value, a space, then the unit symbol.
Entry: 1200 rpm
